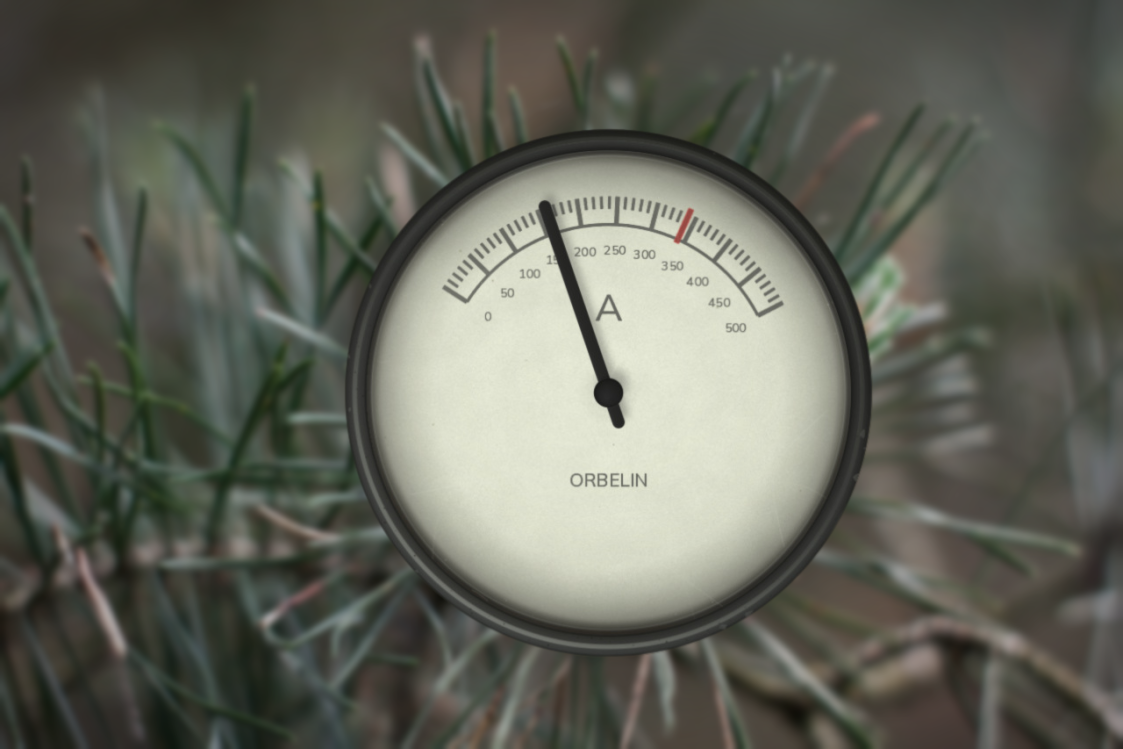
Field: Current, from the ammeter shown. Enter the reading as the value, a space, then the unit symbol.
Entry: 160 A
